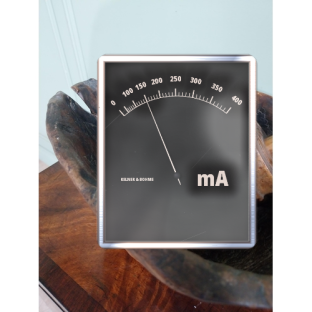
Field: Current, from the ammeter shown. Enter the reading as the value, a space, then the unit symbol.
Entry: 150 mA
